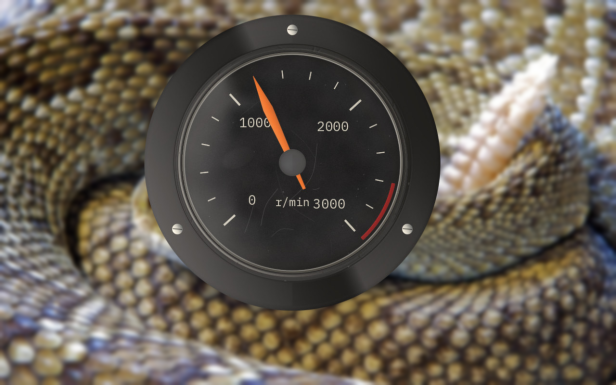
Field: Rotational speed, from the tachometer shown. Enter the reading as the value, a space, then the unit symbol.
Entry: 1200 rpm
